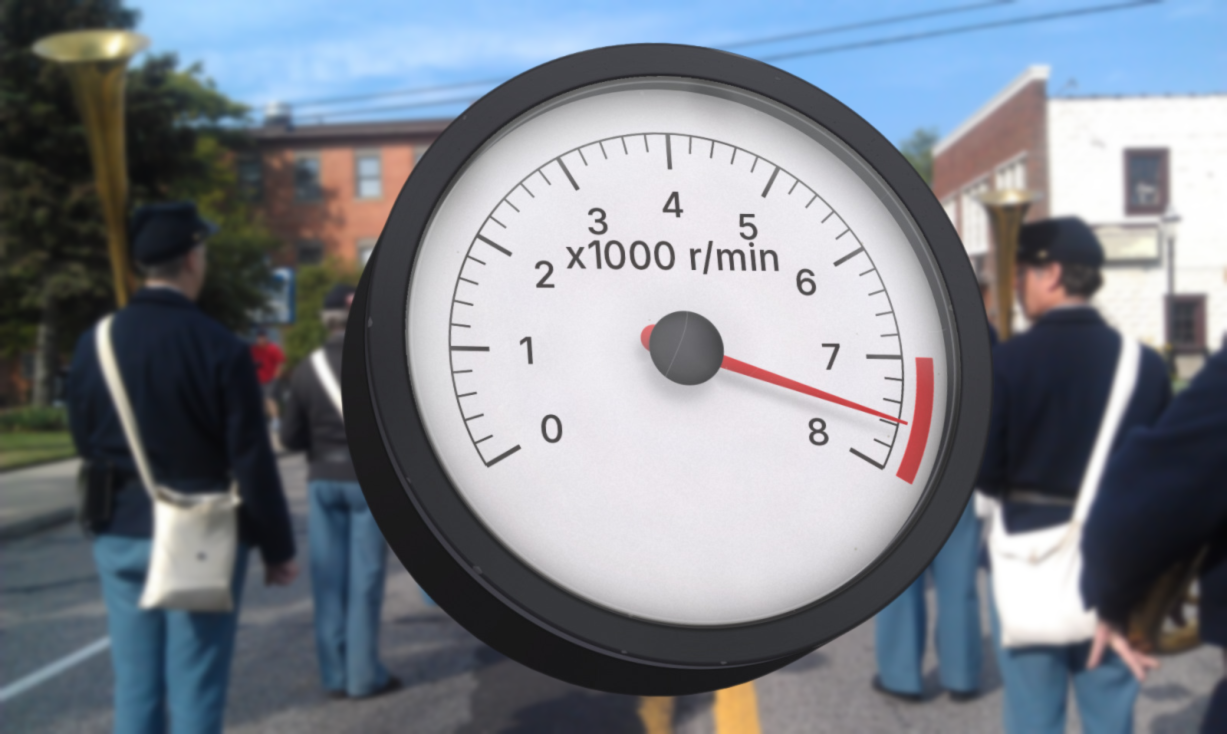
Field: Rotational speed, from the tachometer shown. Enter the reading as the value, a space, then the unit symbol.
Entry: 7600 rpm
